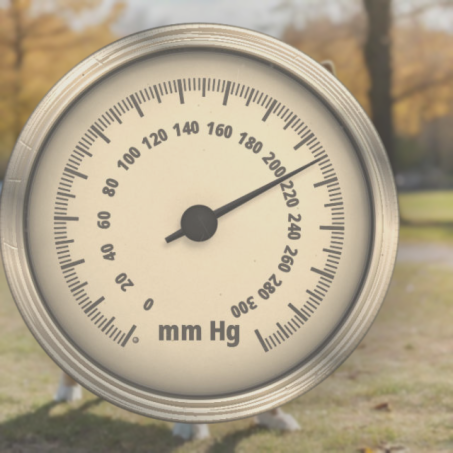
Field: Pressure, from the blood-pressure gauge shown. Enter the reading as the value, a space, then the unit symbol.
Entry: 210 mmHg
